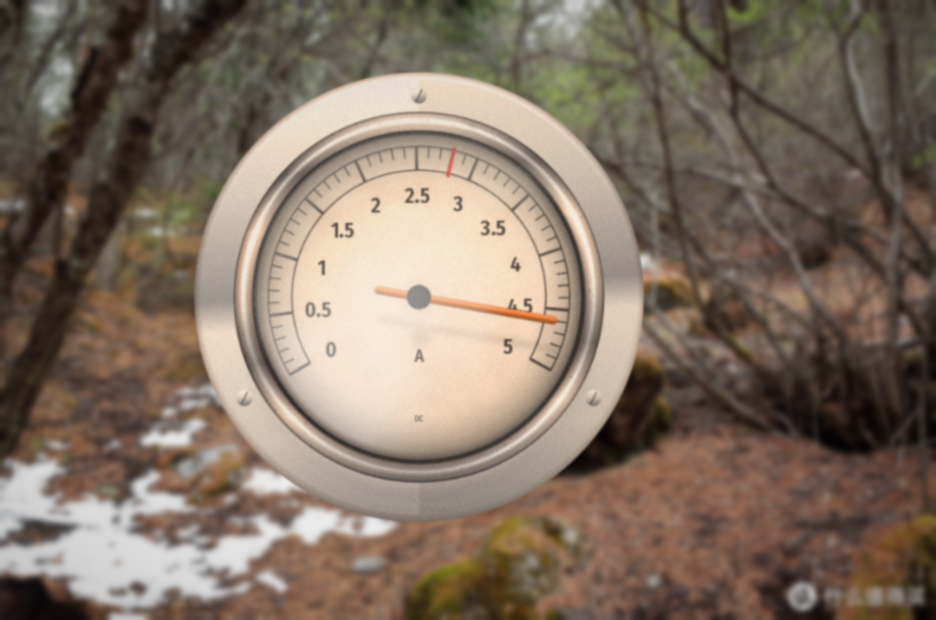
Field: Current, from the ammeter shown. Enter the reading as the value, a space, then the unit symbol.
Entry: 4.6 A
